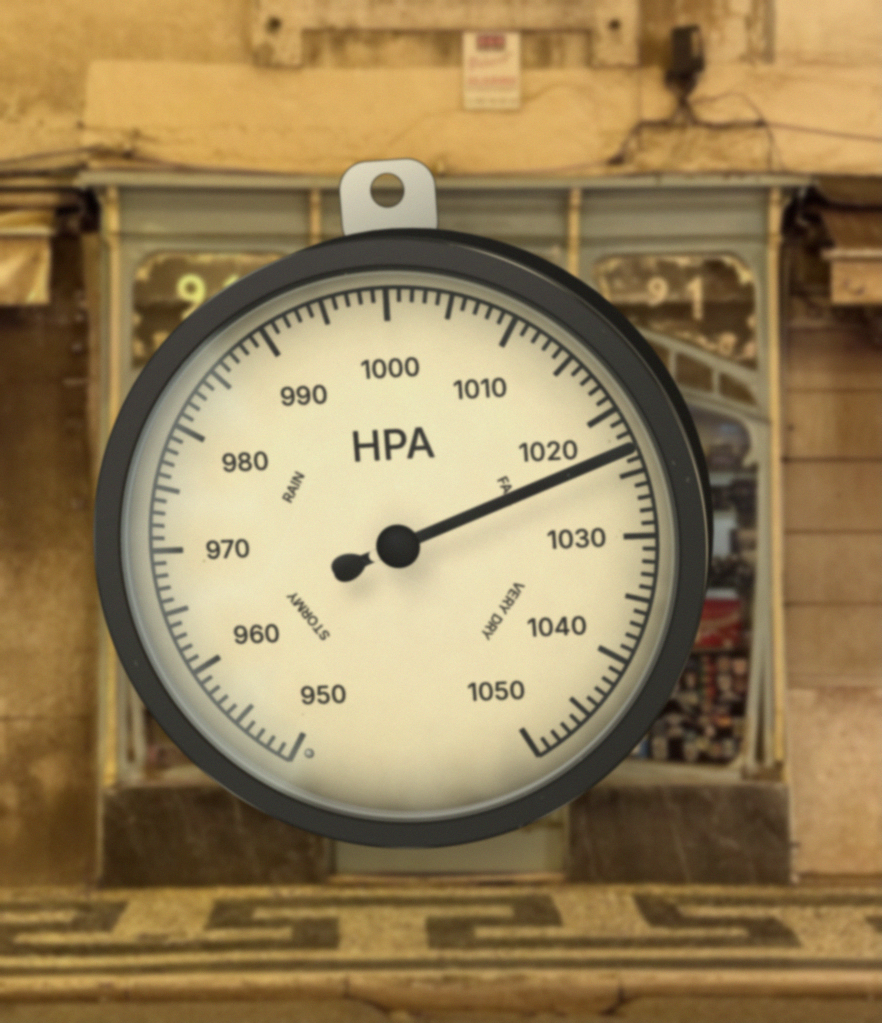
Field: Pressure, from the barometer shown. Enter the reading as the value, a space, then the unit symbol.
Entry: 1023 hPa
